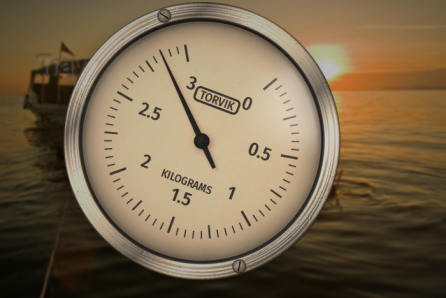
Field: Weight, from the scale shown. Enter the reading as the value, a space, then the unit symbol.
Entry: 2.85 kg
